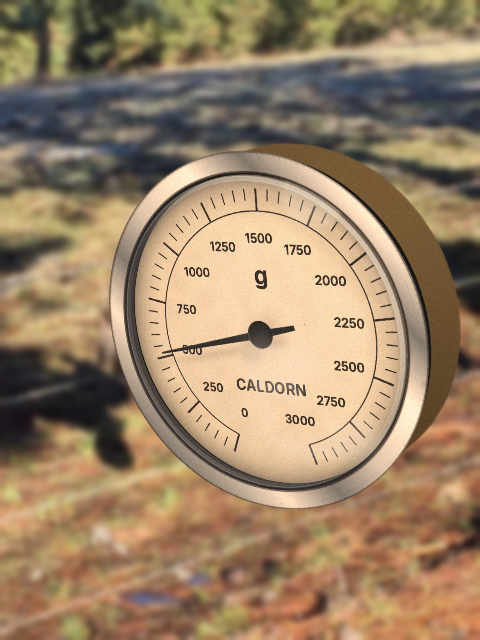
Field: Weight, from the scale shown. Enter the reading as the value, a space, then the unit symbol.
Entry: 525 g
